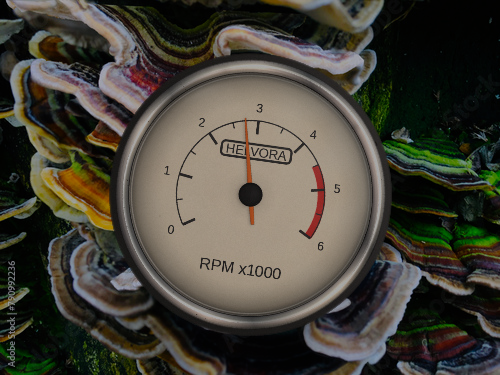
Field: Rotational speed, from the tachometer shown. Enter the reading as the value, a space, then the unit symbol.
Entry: 2750 rpm
